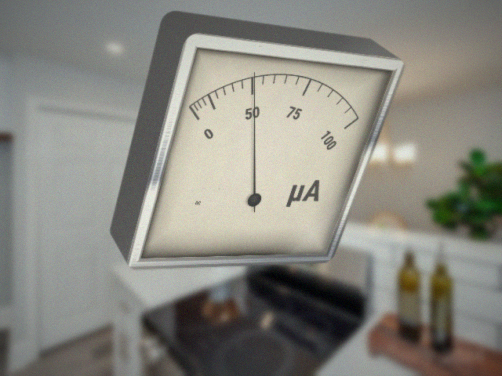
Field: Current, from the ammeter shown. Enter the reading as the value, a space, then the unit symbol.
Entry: 50 µA
